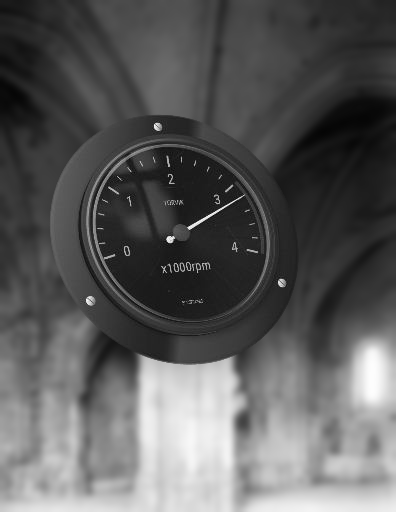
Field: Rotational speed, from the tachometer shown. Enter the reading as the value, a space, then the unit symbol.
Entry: 3200 rpm
